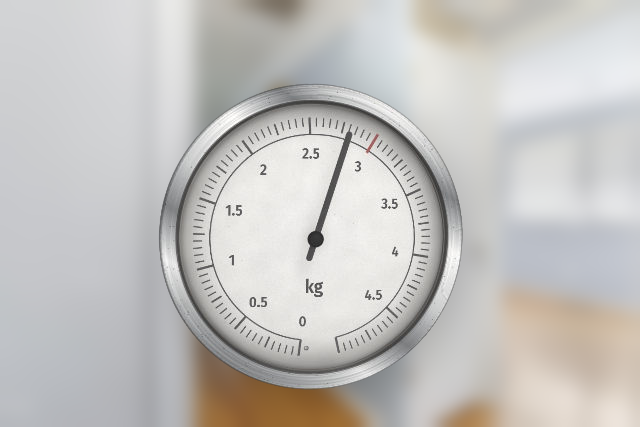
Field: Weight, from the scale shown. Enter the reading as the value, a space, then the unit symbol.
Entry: 2.8 kg
